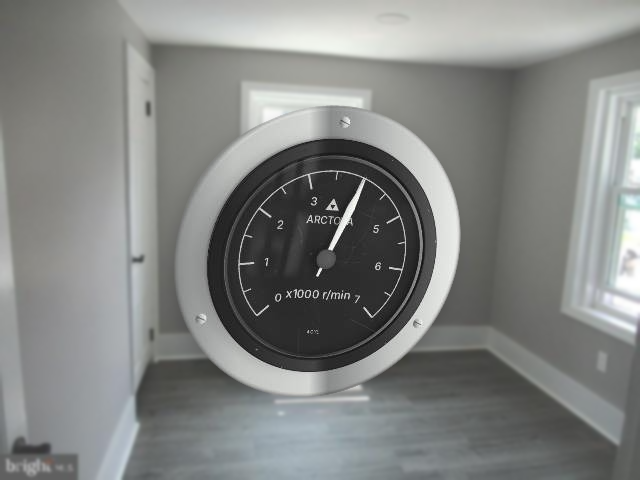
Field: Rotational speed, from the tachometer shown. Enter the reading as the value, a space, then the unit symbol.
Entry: 4000 rpm
